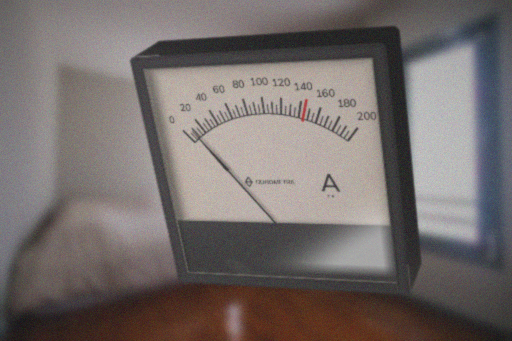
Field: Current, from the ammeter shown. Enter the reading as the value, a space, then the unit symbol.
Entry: 10 A
